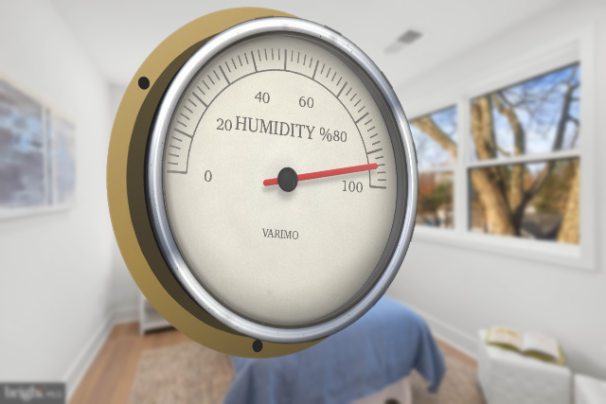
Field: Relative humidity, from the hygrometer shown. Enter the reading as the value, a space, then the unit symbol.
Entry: 94 %
